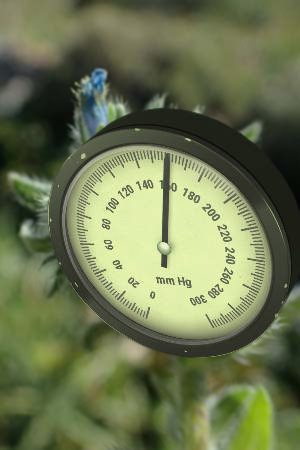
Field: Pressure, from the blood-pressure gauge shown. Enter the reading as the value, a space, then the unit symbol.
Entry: 160 mmHg
